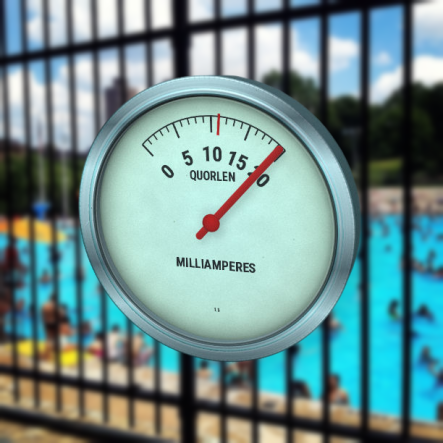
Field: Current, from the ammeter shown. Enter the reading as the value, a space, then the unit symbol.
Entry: 19.5 mA
